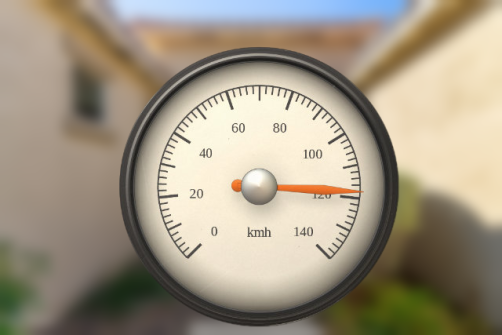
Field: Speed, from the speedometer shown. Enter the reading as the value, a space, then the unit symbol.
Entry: 118 km/h
